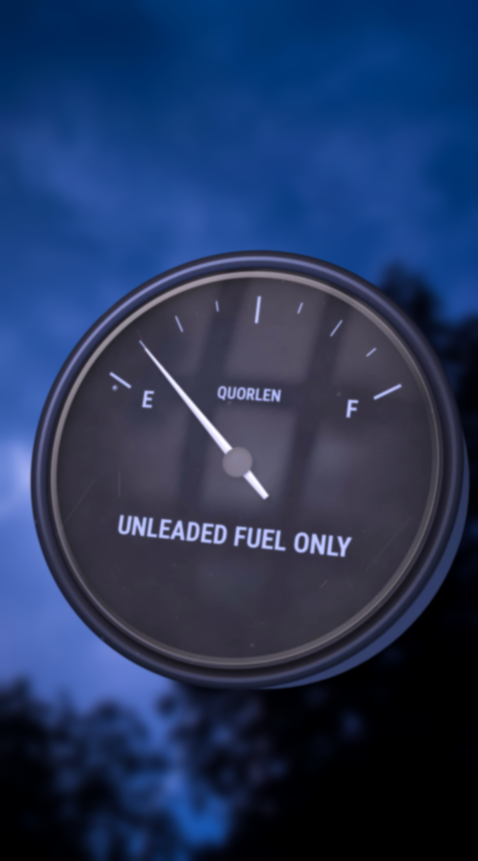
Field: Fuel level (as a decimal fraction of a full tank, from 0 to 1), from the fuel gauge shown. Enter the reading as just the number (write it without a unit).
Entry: 0.125
